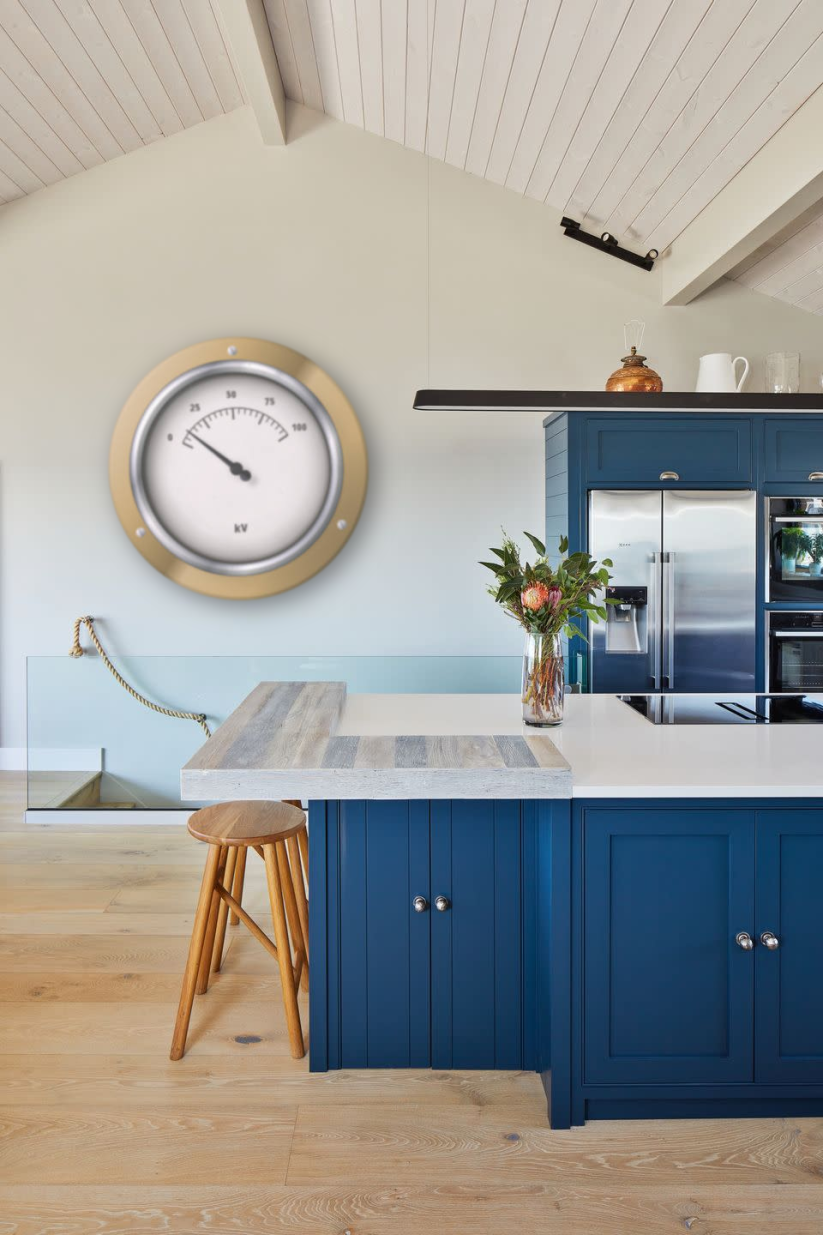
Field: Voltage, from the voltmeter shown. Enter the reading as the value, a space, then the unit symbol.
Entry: 10 kV
